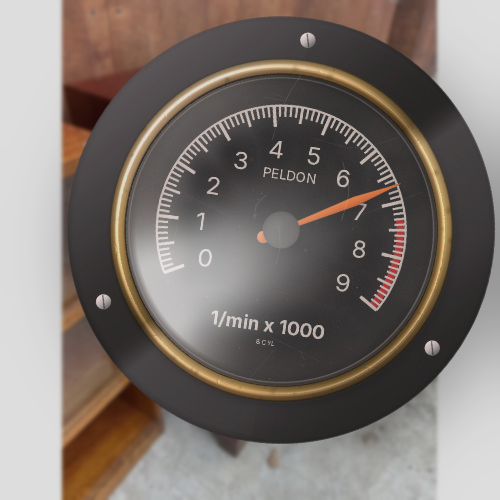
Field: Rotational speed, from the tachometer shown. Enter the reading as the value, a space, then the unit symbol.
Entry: 6700 rpm
